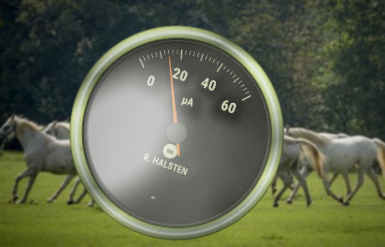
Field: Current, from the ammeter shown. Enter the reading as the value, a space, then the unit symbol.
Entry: 14 µA
